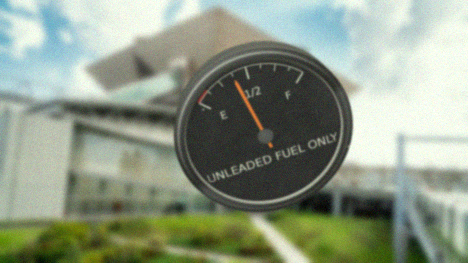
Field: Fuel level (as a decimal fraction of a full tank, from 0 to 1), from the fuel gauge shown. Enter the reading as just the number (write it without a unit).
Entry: 0.375
